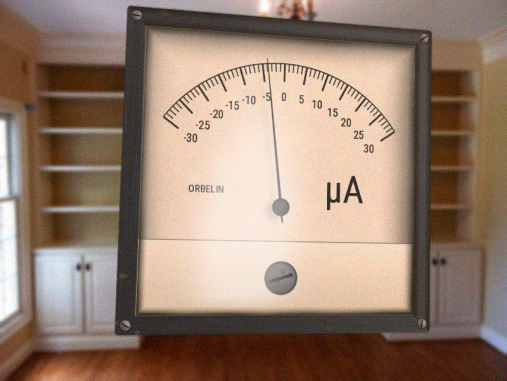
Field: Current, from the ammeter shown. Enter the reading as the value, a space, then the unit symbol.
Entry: -4 µA
